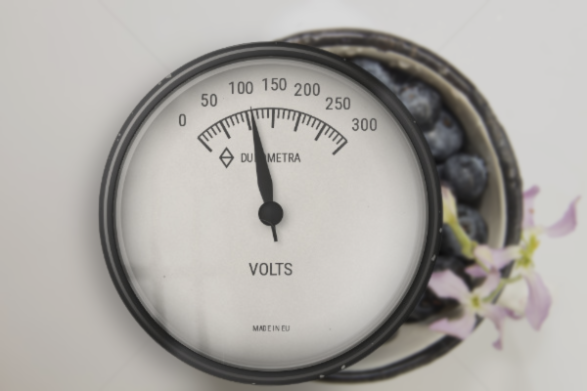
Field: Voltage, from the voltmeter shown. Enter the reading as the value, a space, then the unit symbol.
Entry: 110 V
